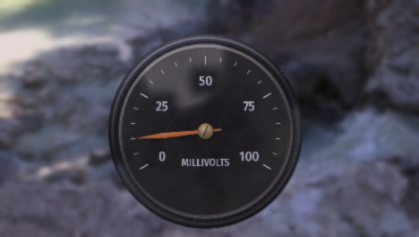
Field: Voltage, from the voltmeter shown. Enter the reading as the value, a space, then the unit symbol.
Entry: 10 mV
